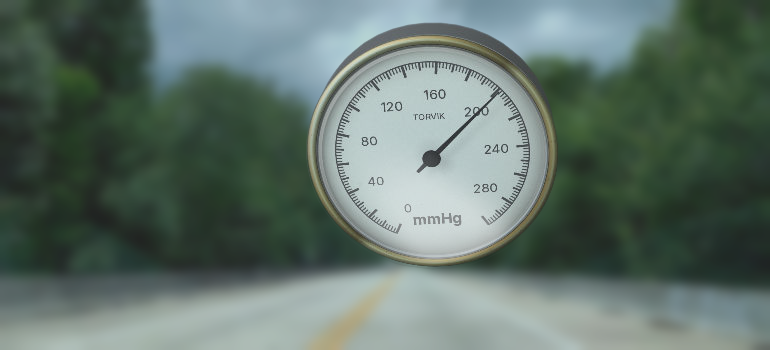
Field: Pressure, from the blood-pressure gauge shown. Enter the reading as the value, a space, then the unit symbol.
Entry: 200 mmHg
